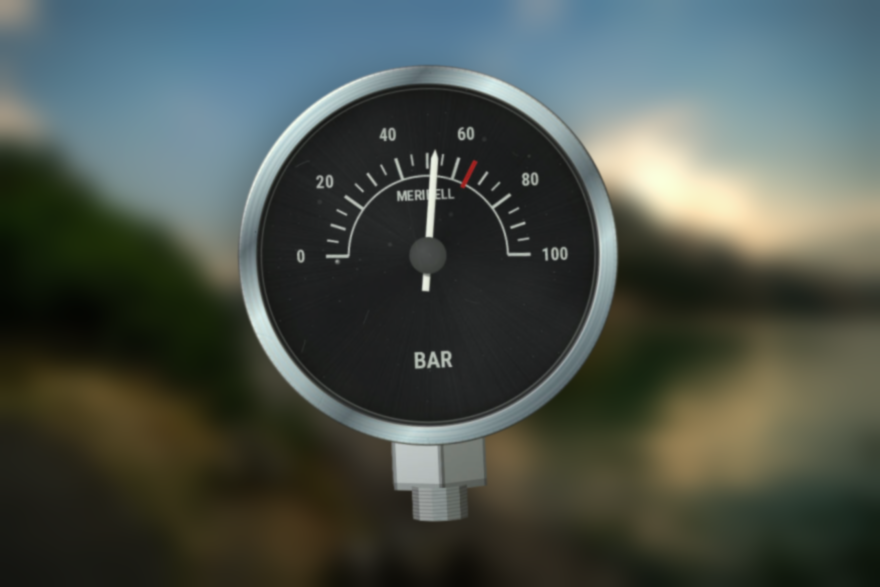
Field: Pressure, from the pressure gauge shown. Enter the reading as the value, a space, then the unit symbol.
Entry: 52.5 bar
